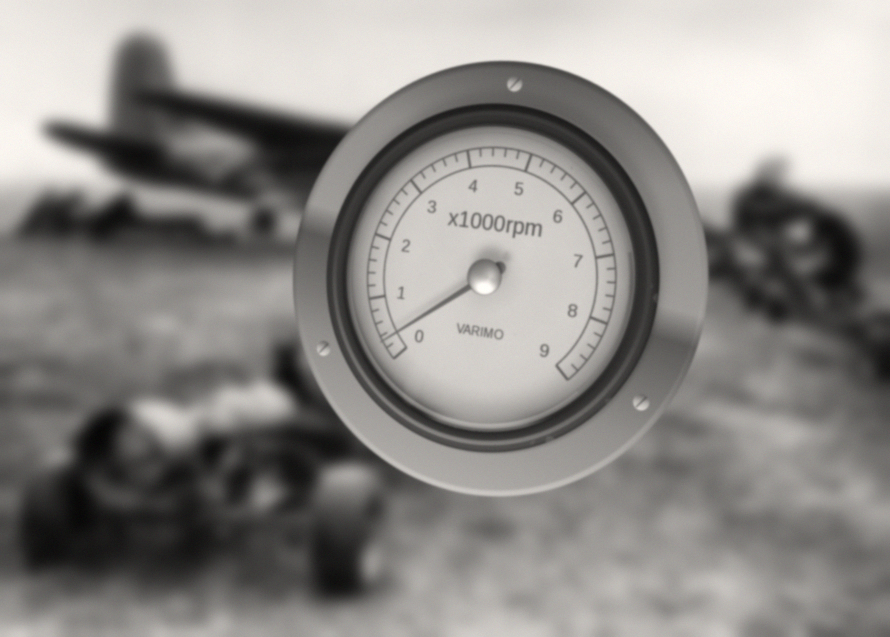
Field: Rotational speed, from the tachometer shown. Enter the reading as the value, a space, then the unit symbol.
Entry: 300 rpm
